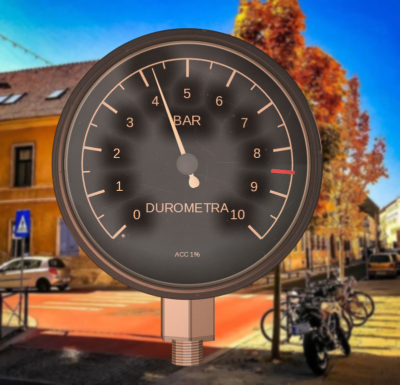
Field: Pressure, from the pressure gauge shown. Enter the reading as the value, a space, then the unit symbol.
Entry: 4.25 bar
